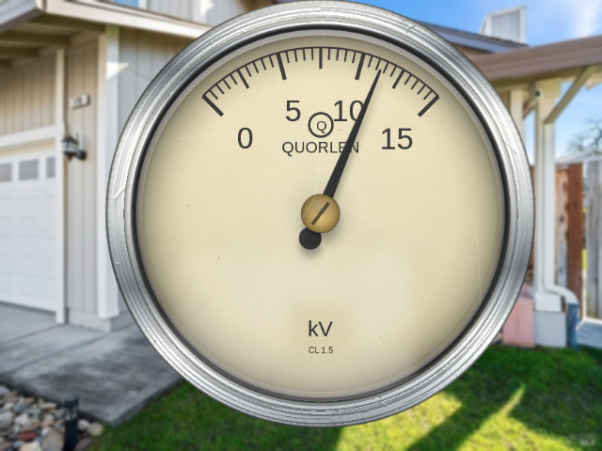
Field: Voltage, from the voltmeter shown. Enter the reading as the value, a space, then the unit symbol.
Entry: 11.25 kV
